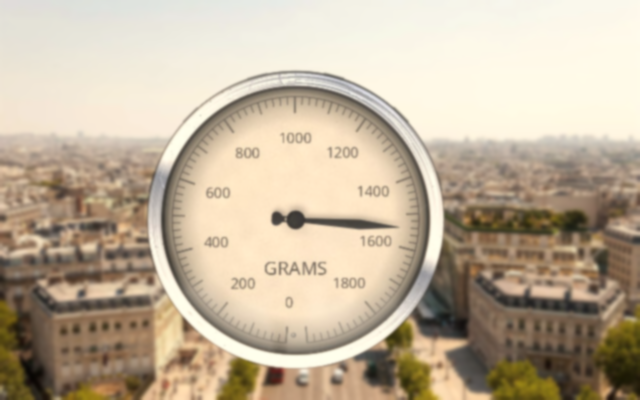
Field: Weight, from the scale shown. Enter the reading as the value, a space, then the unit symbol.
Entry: 1540 g
